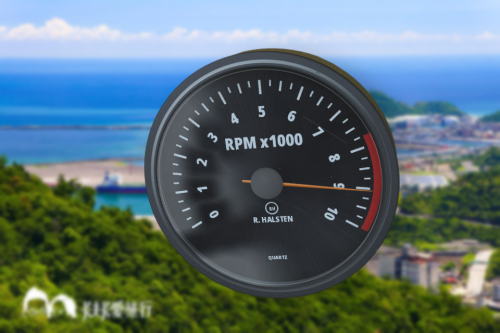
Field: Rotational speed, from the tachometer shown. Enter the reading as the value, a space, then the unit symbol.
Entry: 9000 rpm
